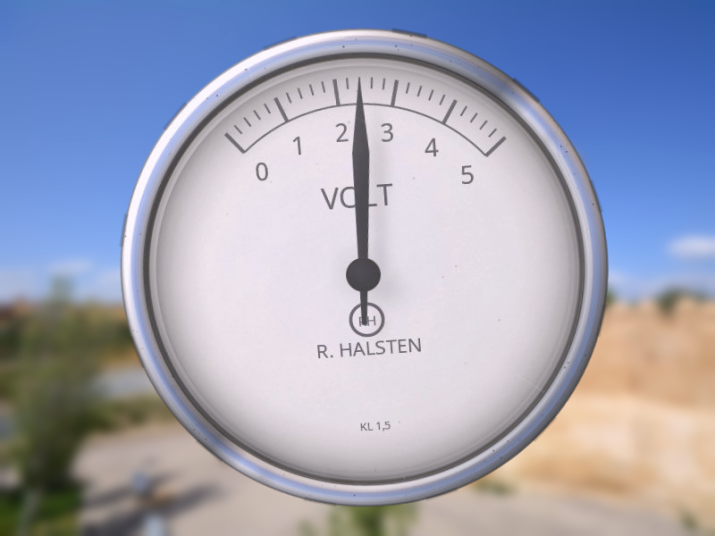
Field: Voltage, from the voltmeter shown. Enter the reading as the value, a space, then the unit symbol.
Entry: 2.4 V
